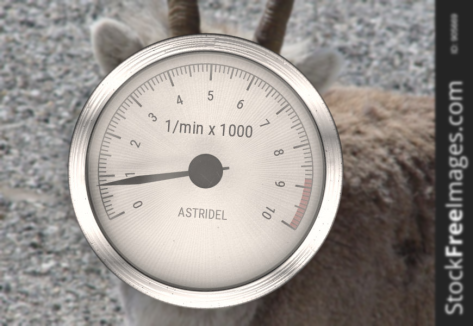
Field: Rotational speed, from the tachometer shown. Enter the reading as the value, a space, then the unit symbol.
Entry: 800 rpm
